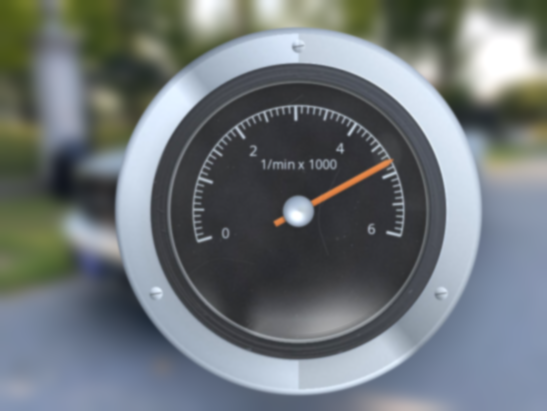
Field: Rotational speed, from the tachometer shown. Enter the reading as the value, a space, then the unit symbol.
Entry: 4800 rpm
